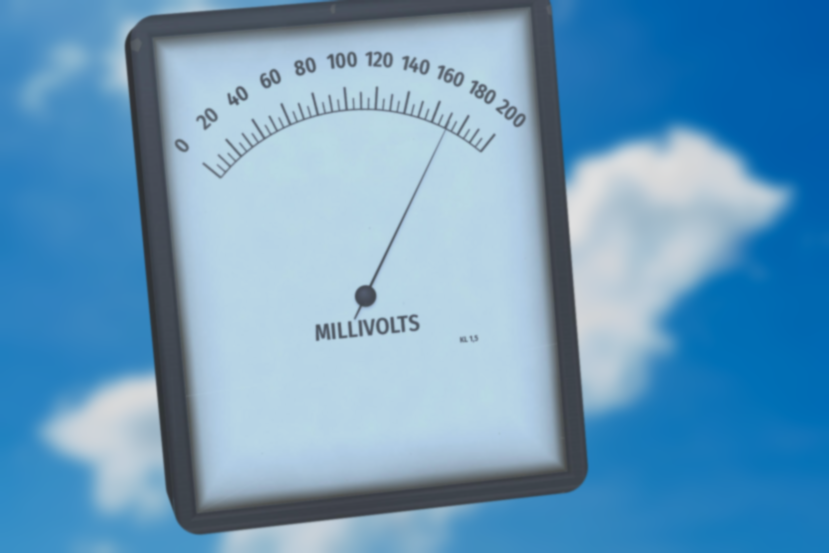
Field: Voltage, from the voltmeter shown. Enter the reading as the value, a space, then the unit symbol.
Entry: 170 mV
